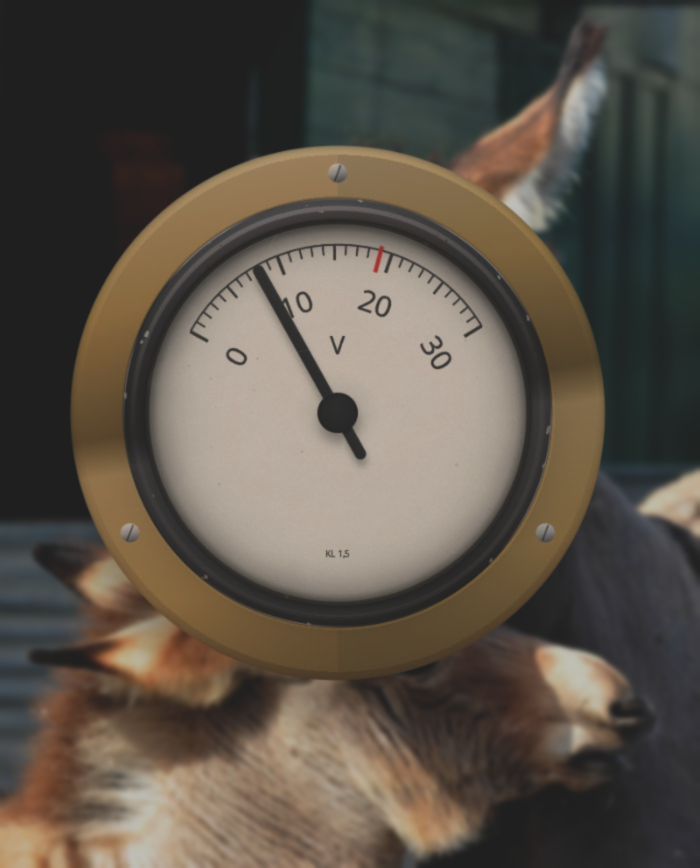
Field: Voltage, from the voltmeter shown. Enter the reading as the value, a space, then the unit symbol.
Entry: 8 V
